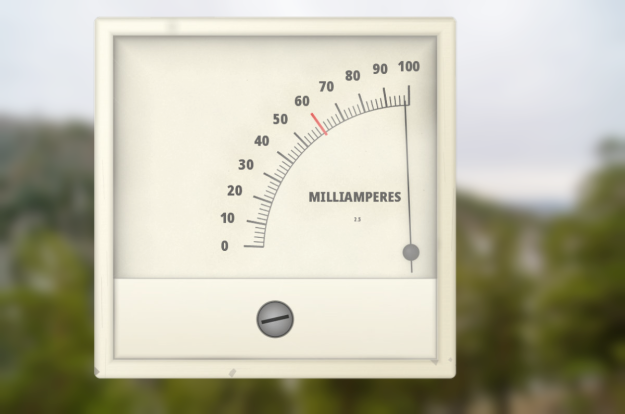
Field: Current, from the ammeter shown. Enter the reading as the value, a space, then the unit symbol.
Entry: 98 mA
